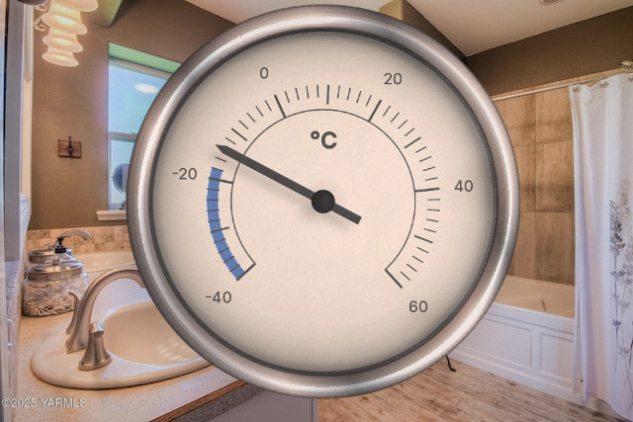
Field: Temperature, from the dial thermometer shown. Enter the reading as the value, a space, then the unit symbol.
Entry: -14 °C
